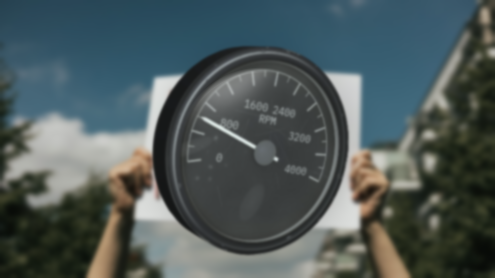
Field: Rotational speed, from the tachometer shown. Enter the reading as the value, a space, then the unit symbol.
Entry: 600 rpm
